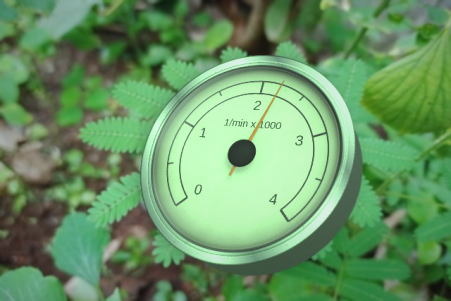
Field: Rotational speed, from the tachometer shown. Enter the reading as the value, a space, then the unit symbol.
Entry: 2250 rpm
